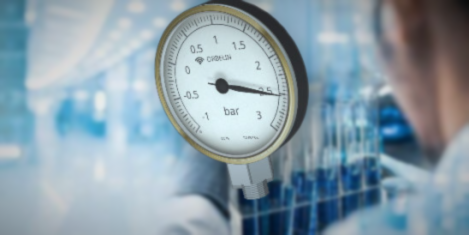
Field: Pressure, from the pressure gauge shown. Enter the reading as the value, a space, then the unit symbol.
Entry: 2.5 bar
